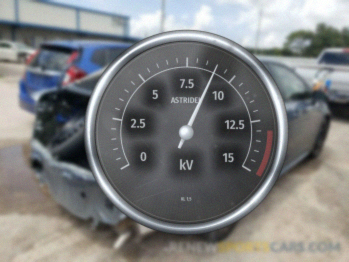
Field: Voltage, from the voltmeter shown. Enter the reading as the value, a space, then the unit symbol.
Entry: 9 kV
